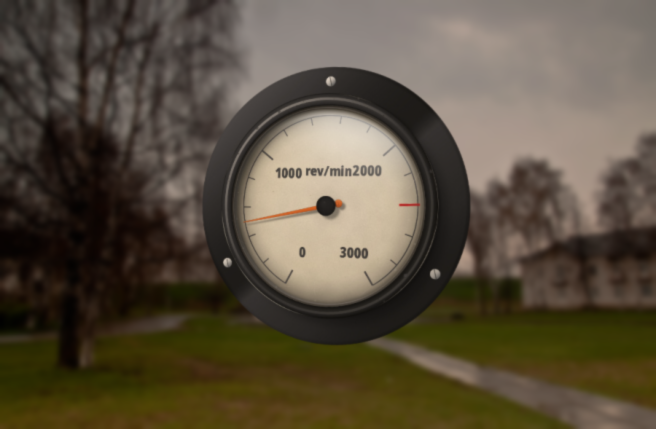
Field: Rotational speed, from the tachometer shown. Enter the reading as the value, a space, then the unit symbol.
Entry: 500 rpm
